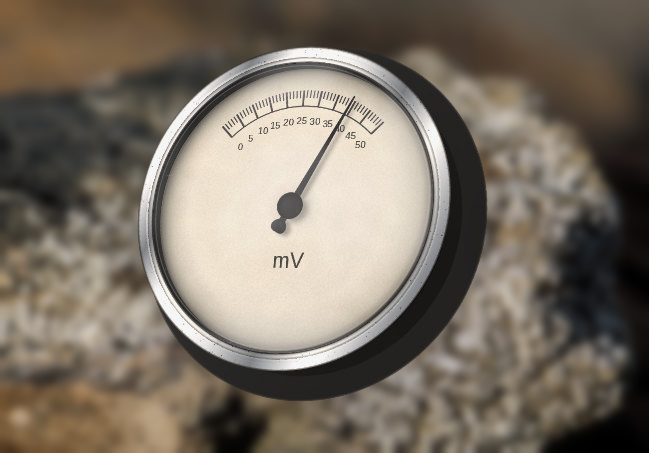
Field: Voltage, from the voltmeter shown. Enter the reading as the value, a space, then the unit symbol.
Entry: 40 mV
